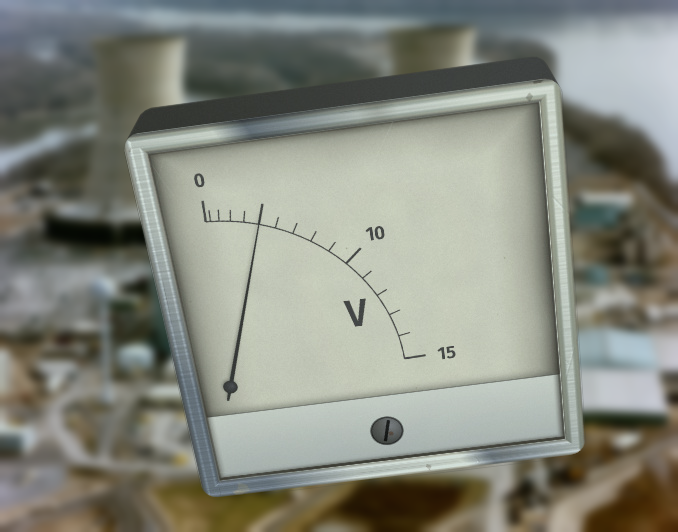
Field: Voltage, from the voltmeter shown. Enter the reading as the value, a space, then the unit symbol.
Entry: 5 V
